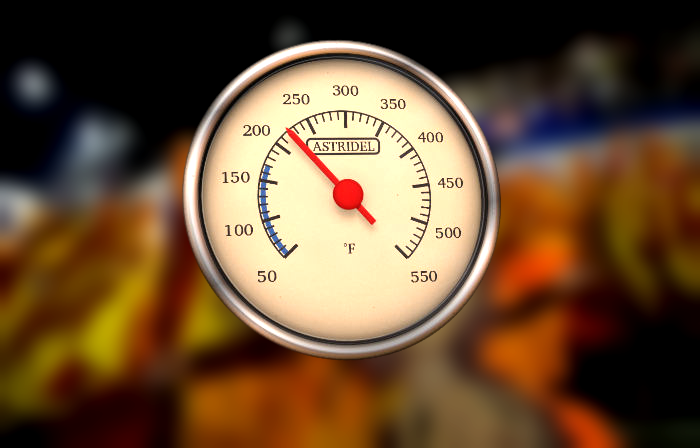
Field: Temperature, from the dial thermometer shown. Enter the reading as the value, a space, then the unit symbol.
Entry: 220 °F
